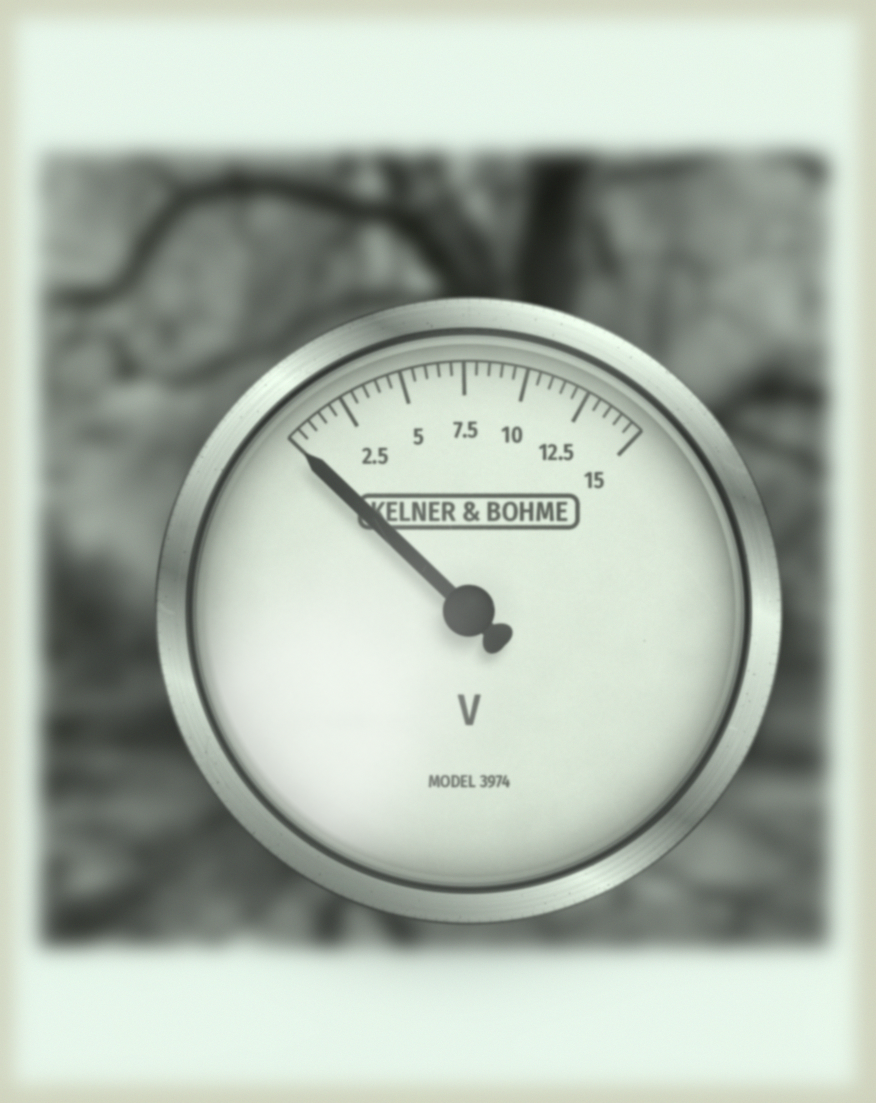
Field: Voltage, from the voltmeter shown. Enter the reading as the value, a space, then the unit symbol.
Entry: 0 V
